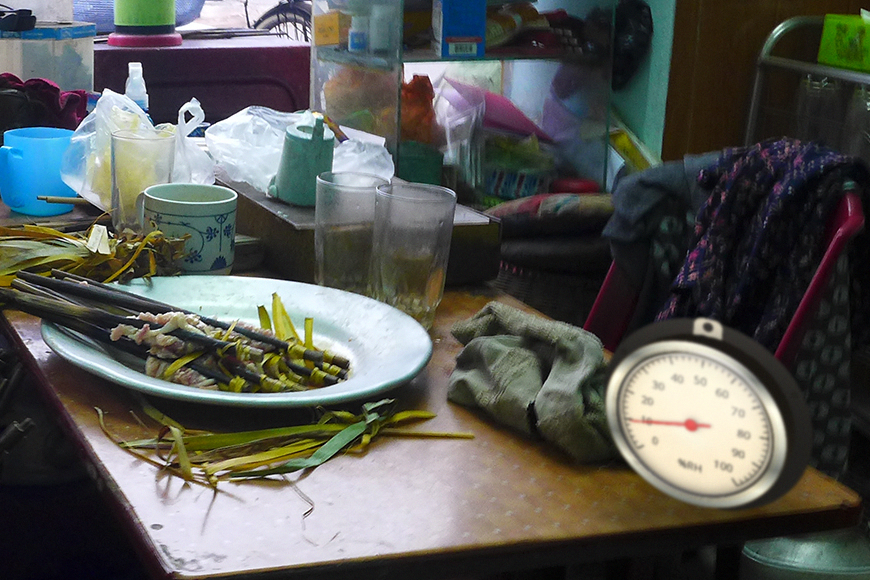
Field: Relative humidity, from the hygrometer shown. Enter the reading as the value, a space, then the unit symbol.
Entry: 10 %
